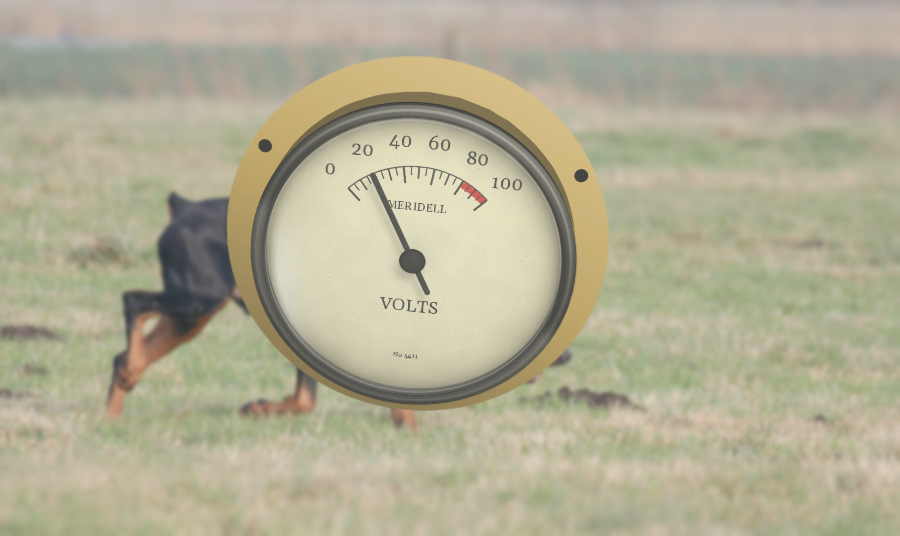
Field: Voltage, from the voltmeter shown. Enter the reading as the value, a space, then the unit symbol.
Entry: 20 V
